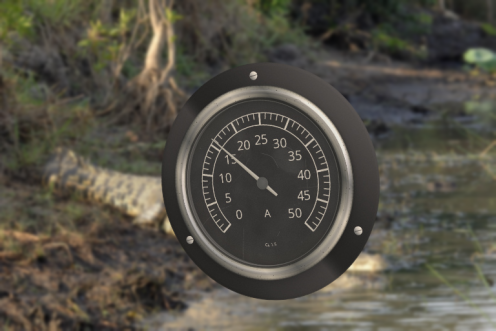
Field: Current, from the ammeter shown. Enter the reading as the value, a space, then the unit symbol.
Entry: 16 A
